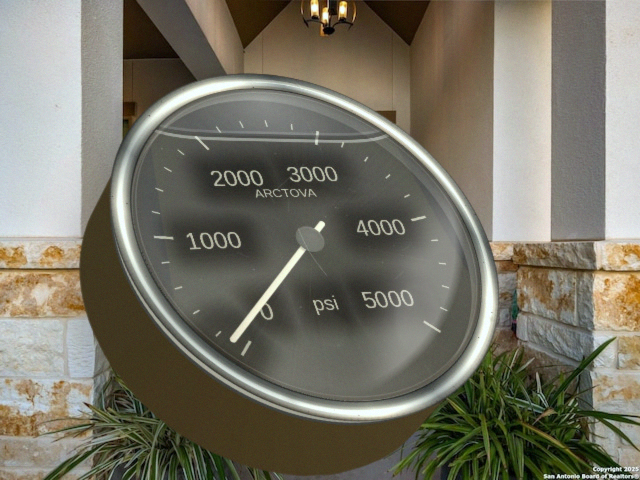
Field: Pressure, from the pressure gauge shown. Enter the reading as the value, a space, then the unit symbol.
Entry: 100 psi
